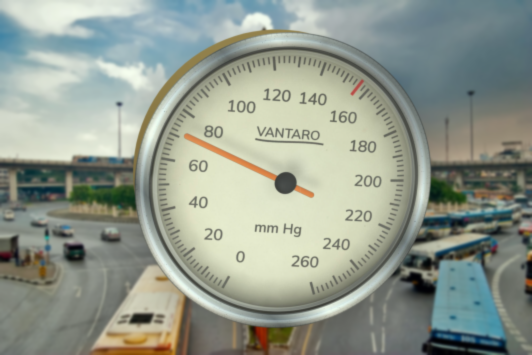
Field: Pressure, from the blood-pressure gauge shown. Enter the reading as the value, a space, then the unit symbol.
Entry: 72 mmHg
